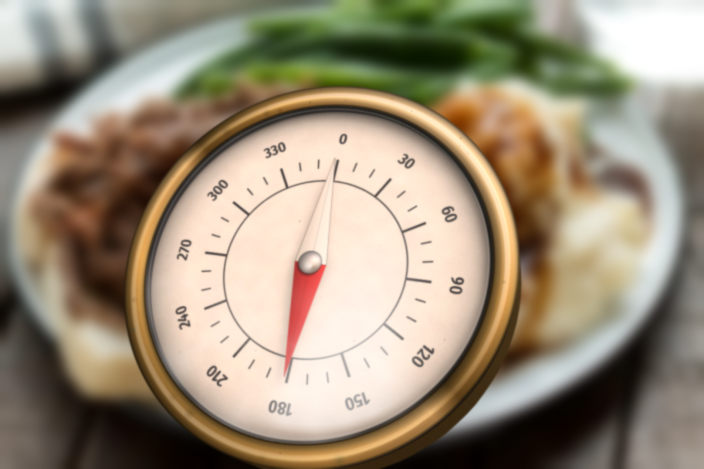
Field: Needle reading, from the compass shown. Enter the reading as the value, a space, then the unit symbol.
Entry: 180 °
